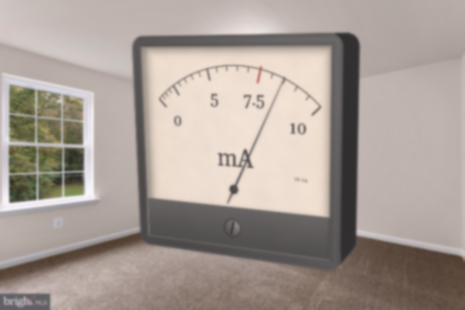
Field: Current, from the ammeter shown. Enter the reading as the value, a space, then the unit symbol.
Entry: 8.5 mA
